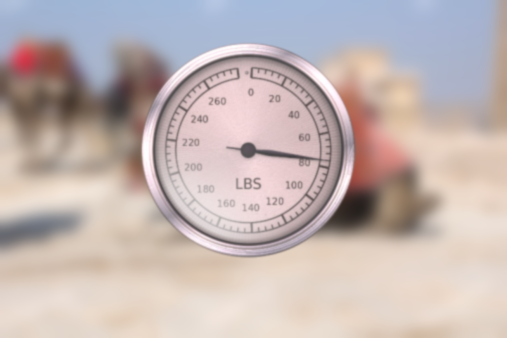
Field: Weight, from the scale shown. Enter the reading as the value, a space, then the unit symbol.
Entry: 76 lb
